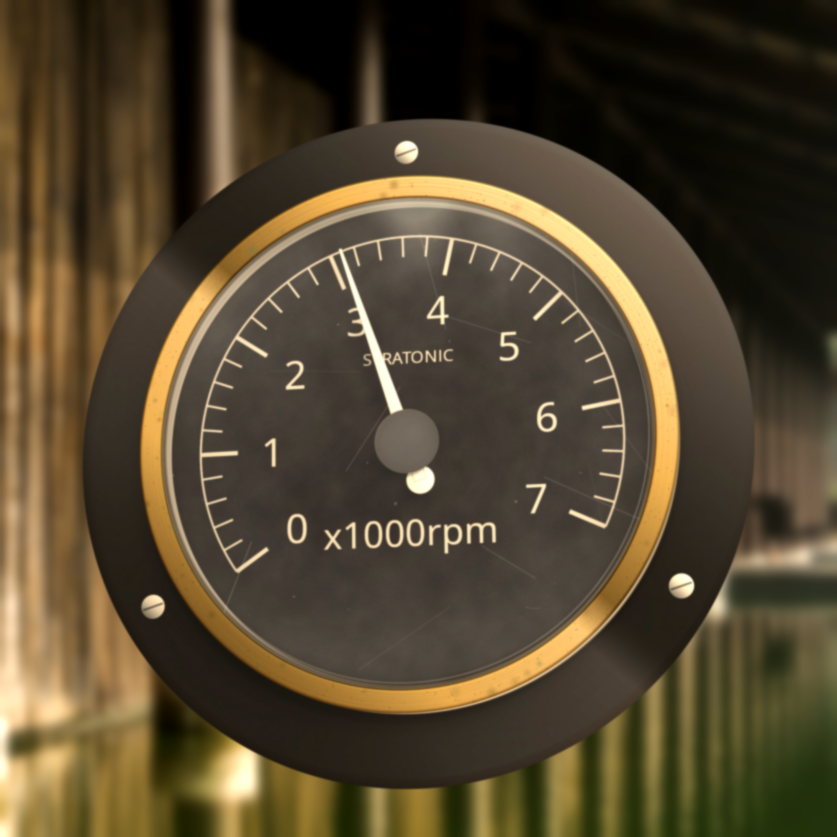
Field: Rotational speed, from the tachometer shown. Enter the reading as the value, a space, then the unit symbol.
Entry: 3100 rpm
